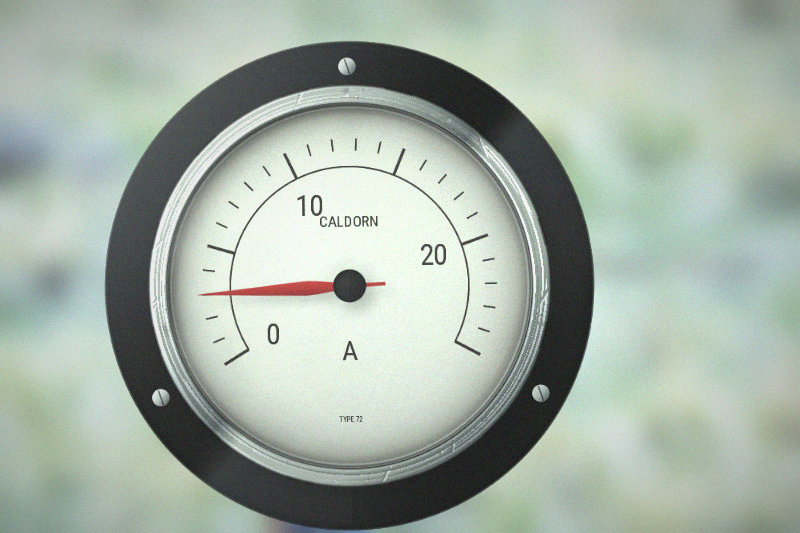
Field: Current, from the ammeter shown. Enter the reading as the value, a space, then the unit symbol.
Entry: 3 A
